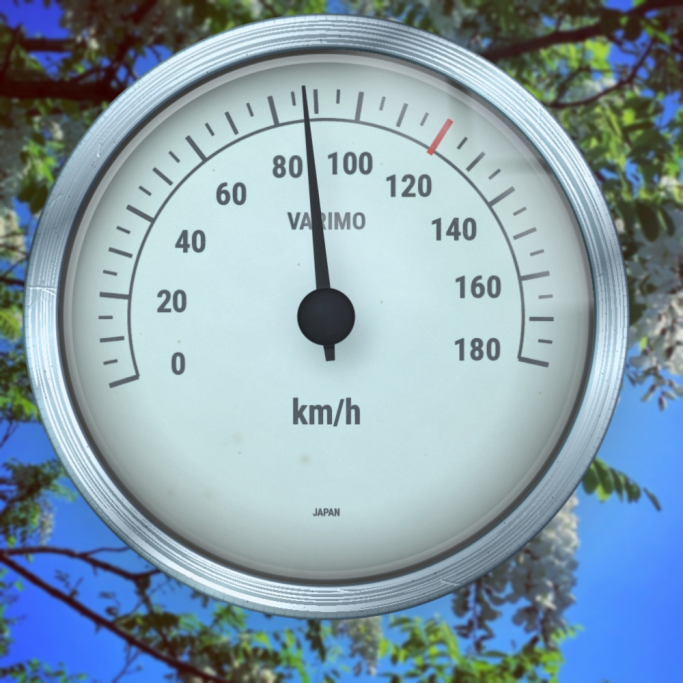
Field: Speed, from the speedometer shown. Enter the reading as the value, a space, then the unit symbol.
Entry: 87.5 km/h
